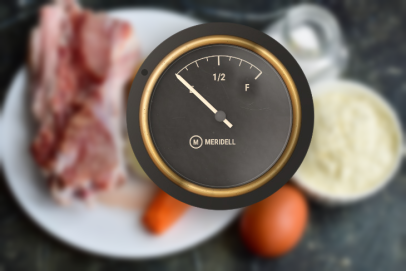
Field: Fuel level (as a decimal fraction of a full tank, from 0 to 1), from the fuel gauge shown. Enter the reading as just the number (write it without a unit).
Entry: 0
